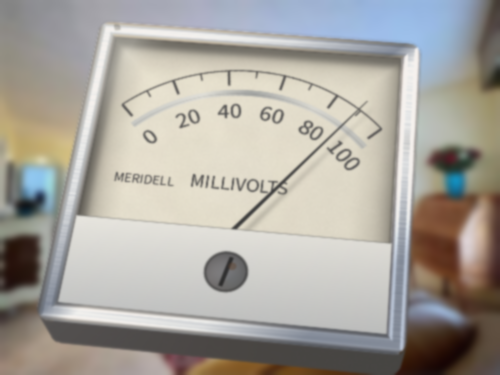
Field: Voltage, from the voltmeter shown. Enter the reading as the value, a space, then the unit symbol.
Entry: 90 mV
